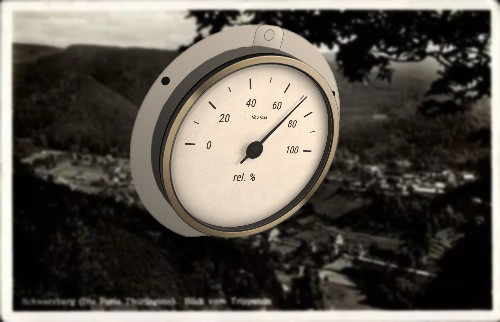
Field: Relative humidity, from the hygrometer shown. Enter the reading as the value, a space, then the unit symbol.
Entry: 70 %
